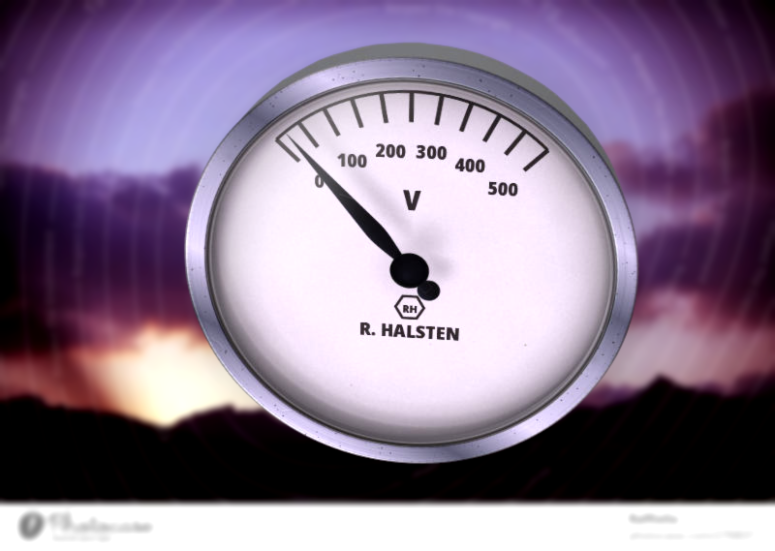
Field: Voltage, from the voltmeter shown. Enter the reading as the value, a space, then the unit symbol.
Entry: 25 V
